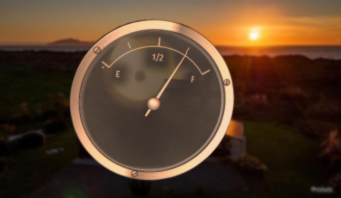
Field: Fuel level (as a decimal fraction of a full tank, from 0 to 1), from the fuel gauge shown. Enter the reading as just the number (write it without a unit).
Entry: 0.75
